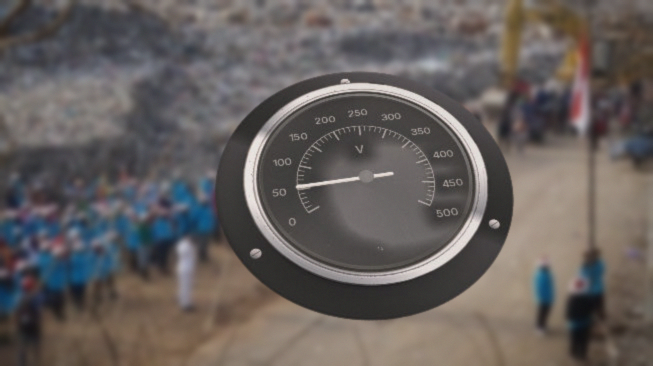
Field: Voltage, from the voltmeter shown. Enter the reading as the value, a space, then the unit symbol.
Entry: 50 V
